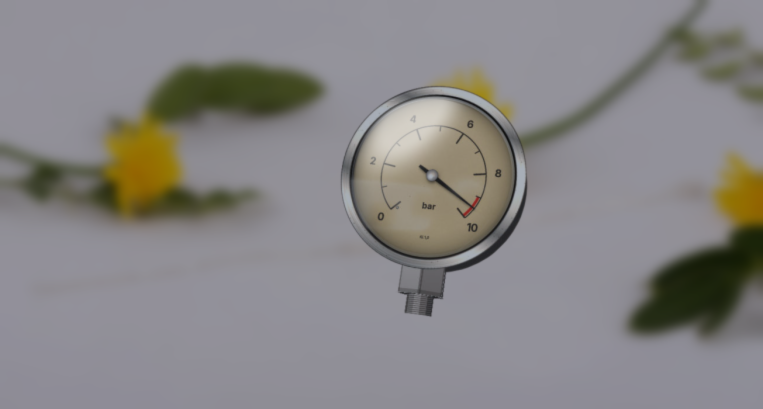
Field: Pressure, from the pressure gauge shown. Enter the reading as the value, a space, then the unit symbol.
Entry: 9.5 bar
